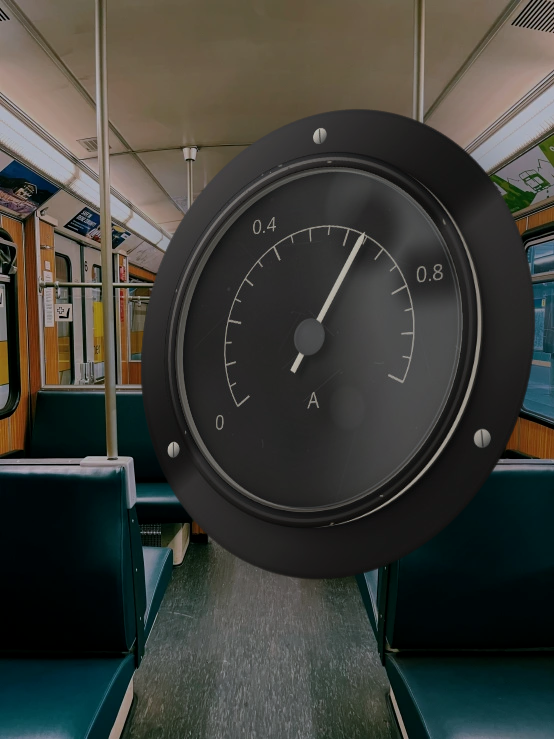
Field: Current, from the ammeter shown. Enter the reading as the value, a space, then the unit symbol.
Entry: 0.65 A
